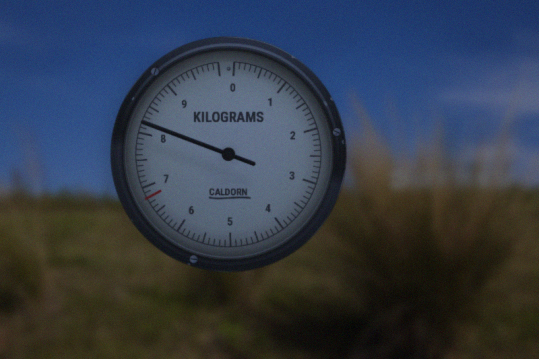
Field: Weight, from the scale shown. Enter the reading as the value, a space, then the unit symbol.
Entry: 8.2 kg
